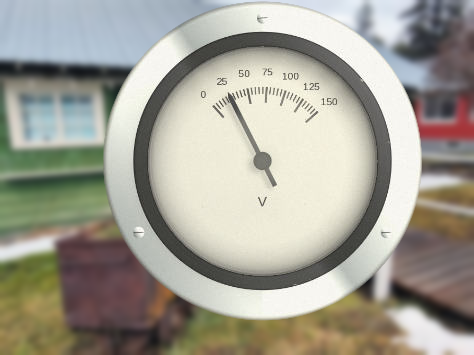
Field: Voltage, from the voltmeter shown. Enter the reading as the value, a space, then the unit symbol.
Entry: 25 V
